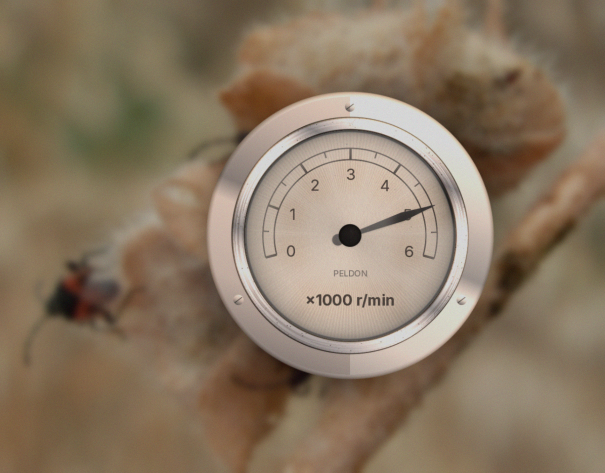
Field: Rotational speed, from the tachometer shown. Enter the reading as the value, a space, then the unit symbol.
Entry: 5000 rpm
